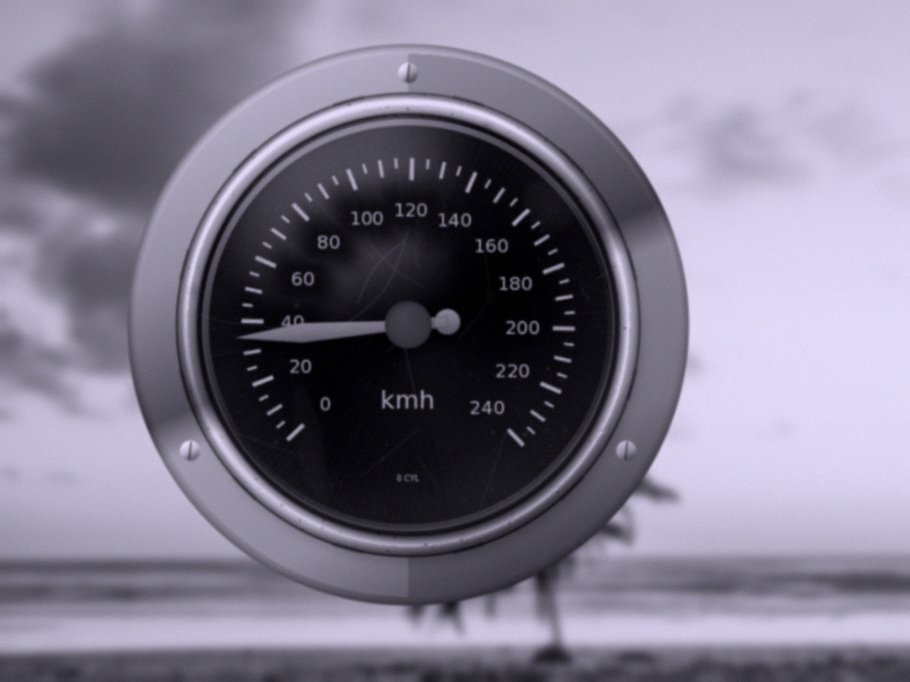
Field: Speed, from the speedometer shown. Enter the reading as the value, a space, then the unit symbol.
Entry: 35 km/h
